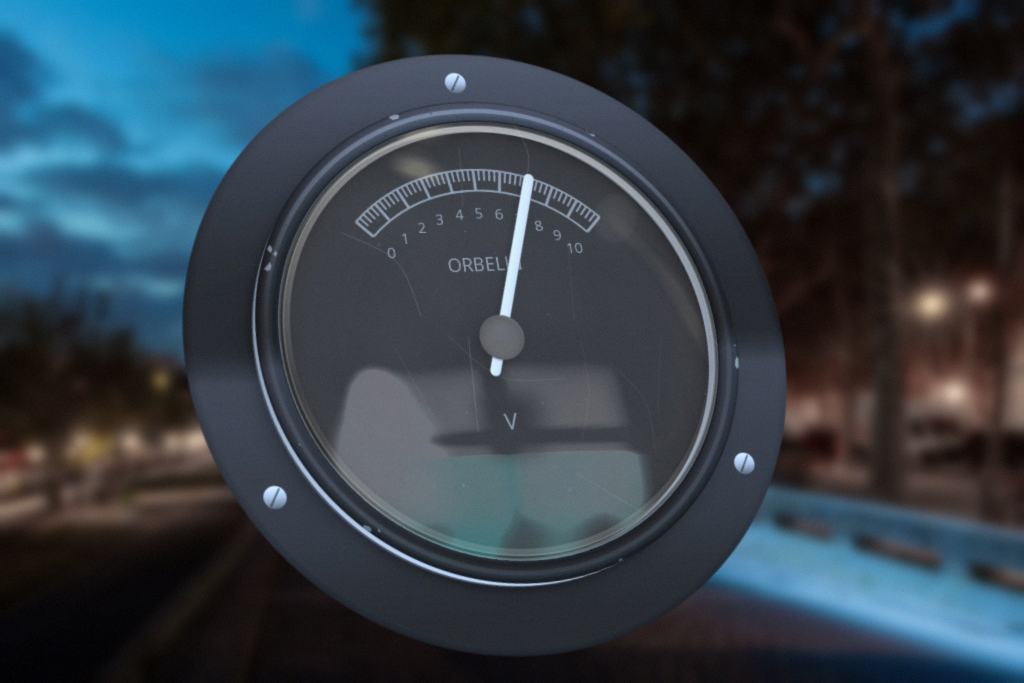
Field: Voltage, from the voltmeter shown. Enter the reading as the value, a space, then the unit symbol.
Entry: 7 V
